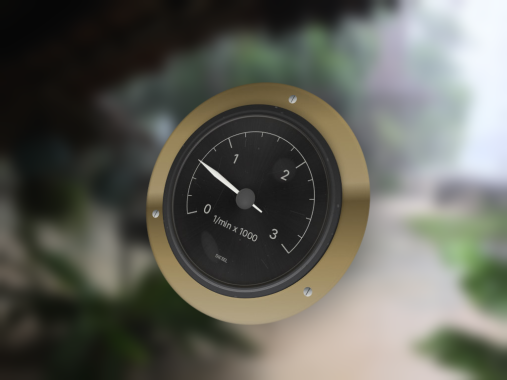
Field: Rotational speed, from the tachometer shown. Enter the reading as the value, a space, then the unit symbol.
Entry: 600 rpm
